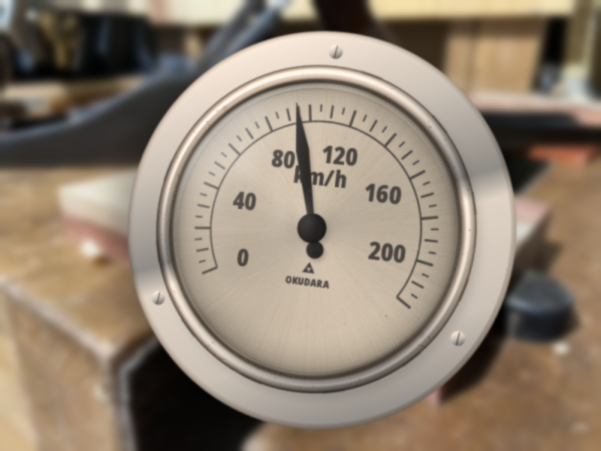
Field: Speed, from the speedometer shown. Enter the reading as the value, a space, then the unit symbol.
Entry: 95 km/h
